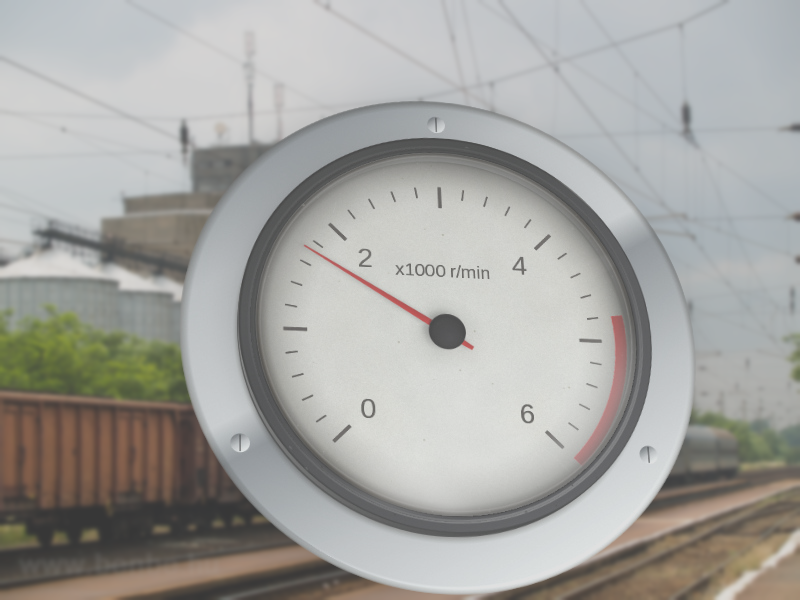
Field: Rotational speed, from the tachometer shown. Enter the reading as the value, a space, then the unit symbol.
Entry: 1700 rpm
